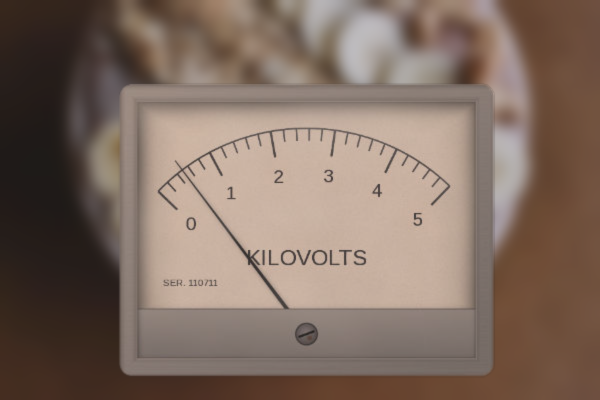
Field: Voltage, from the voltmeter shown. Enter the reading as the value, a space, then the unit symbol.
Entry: 0.5 kV
